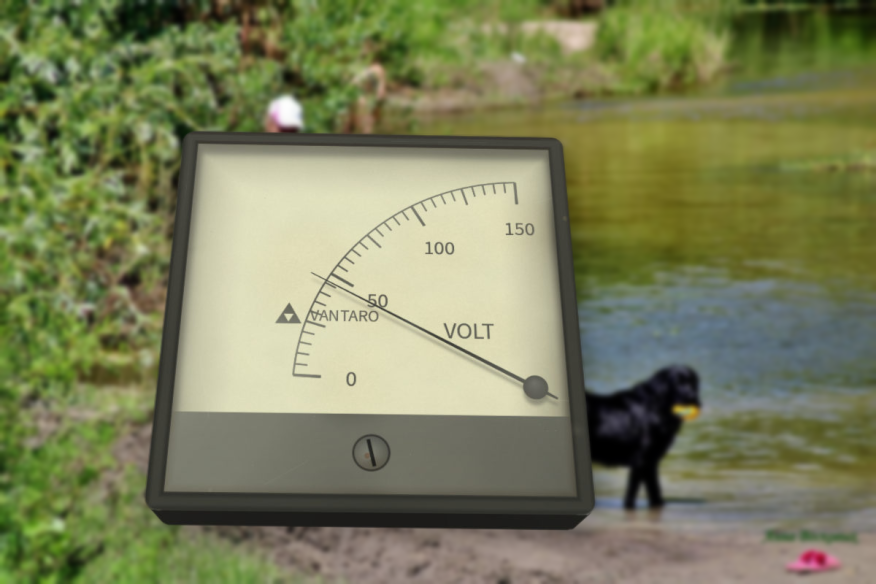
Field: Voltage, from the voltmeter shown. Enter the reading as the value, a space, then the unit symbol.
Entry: 45 V
